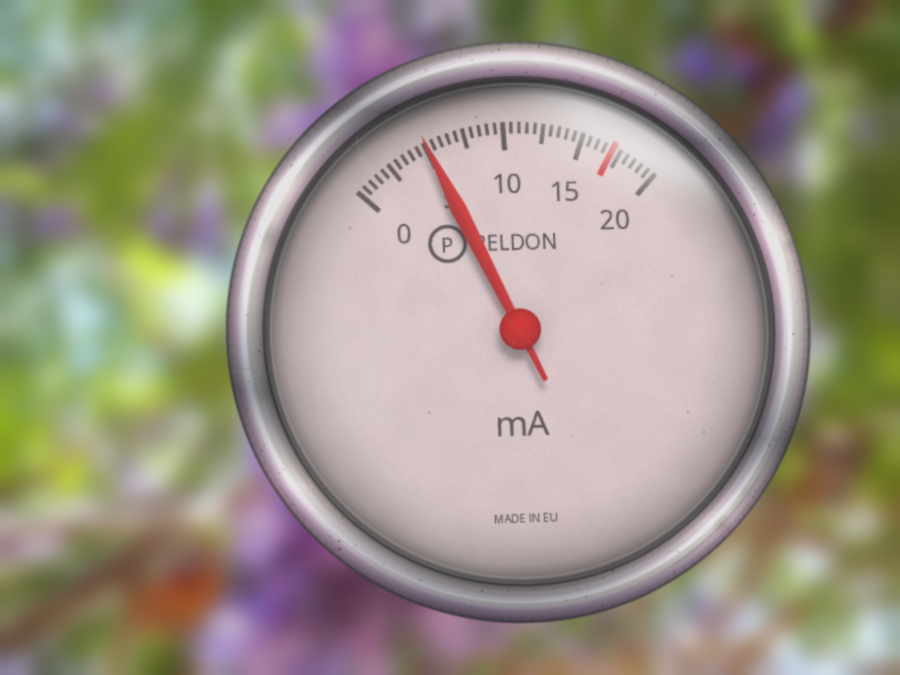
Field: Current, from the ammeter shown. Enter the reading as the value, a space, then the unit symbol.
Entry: 5 mA
